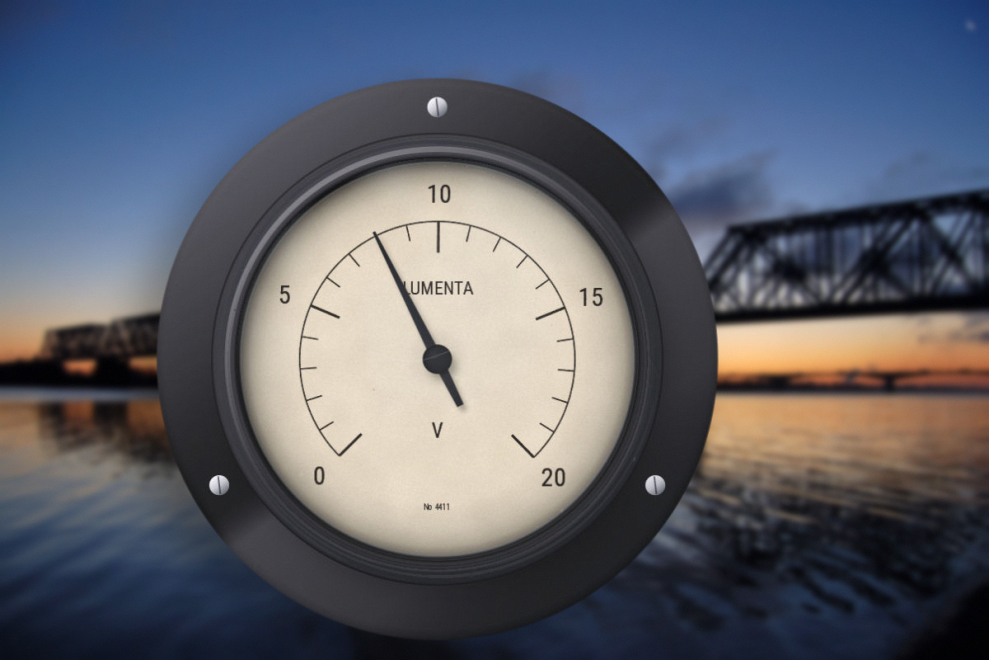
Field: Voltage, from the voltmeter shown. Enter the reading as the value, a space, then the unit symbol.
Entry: 8 V
